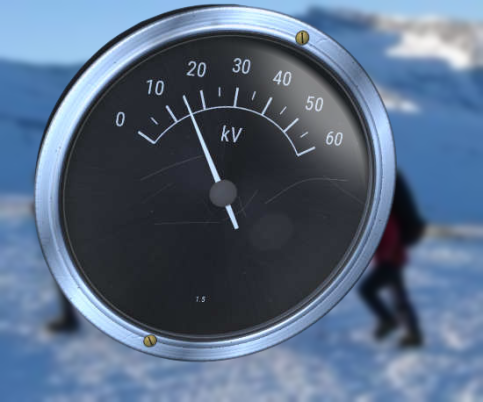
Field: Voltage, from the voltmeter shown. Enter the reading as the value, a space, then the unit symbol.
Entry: 15 kV
